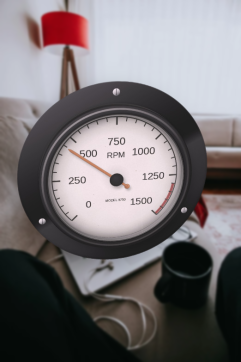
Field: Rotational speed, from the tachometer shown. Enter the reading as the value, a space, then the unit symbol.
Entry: 450 rpm
